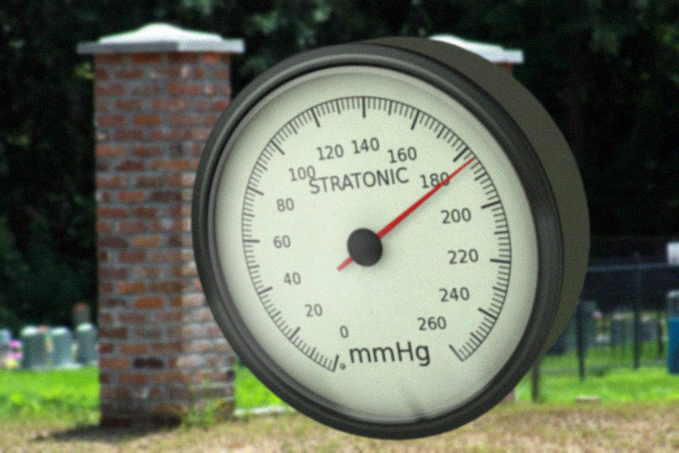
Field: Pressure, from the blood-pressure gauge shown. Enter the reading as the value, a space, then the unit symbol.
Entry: 184 mmHg
